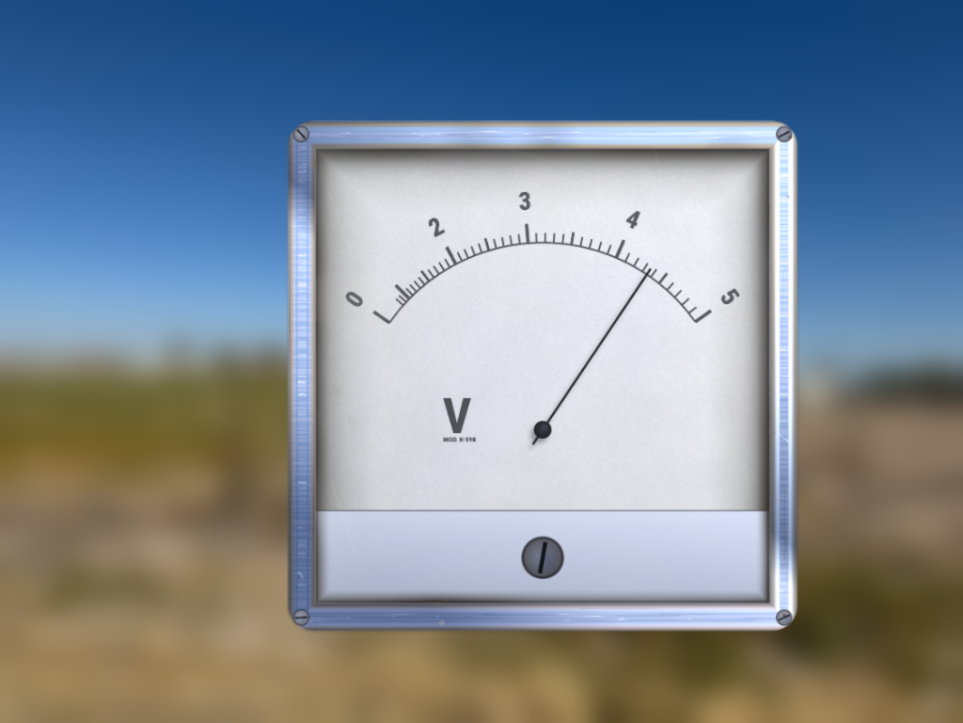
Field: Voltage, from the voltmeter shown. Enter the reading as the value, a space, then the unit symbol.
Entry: 4.35 V
